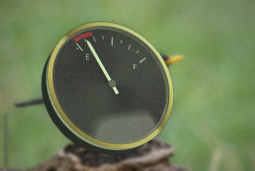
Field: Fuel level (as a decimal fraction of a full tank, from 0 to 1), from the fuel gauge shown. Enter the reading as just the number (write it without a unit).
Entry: 0.125
